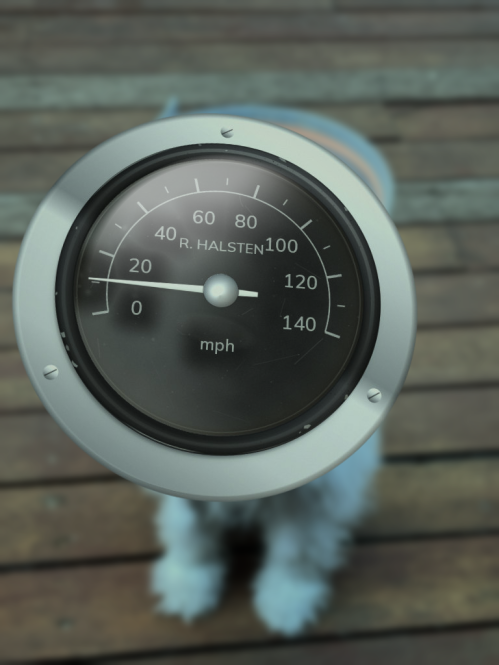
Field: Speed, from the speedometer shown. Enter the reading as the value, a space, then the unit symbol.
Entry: 10 mph
